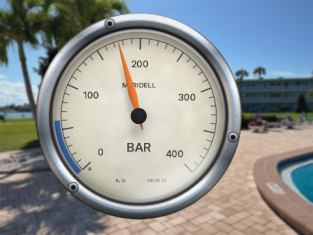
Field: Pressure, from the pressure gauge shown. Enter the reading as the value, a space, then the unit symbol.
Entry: 175 bar
